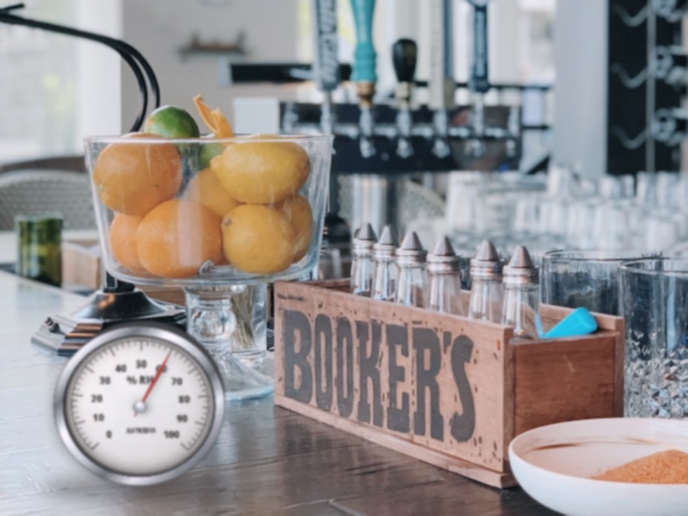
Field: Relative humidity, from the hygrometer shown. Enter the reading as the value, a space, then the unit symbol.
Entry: 60 %
